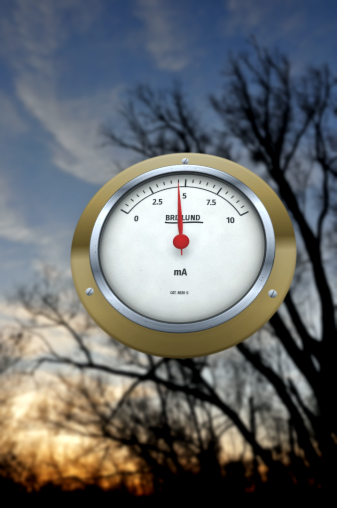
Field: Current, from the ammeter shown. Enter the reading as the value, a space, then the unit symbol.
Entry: 4.5 mA
